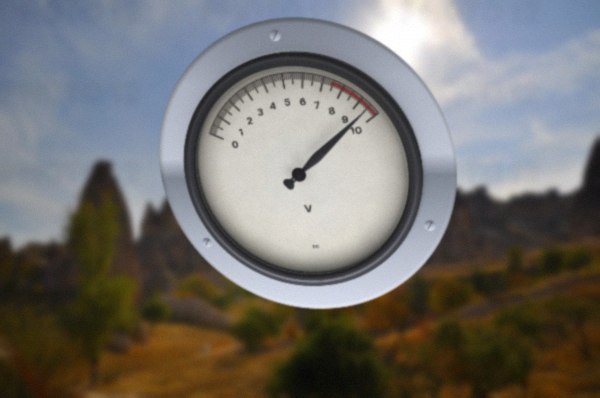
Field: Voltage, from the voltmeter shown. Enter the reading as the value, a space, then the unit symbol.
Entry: 9.5 V
